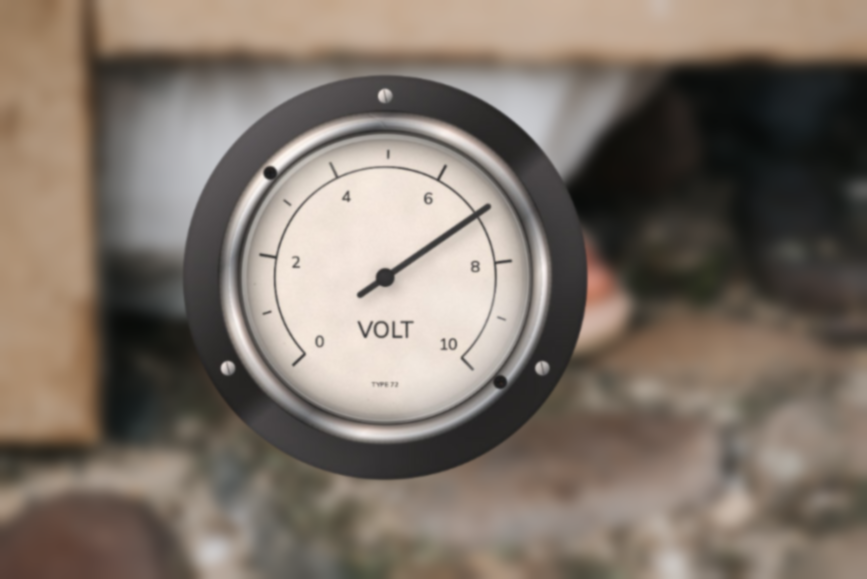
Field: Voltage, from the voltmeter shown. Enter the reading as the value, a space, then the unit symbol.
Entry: 7 V
